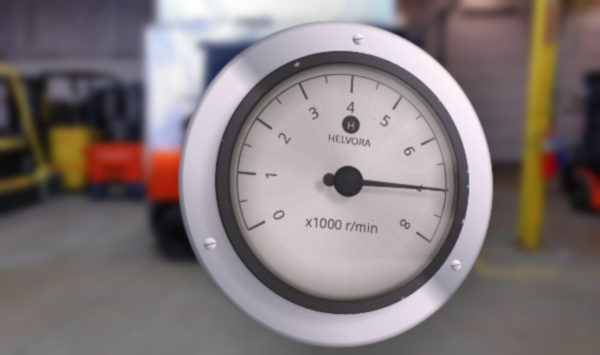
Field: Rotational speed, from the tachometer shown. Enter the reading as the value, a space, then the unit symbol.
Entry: 7000 rpm
